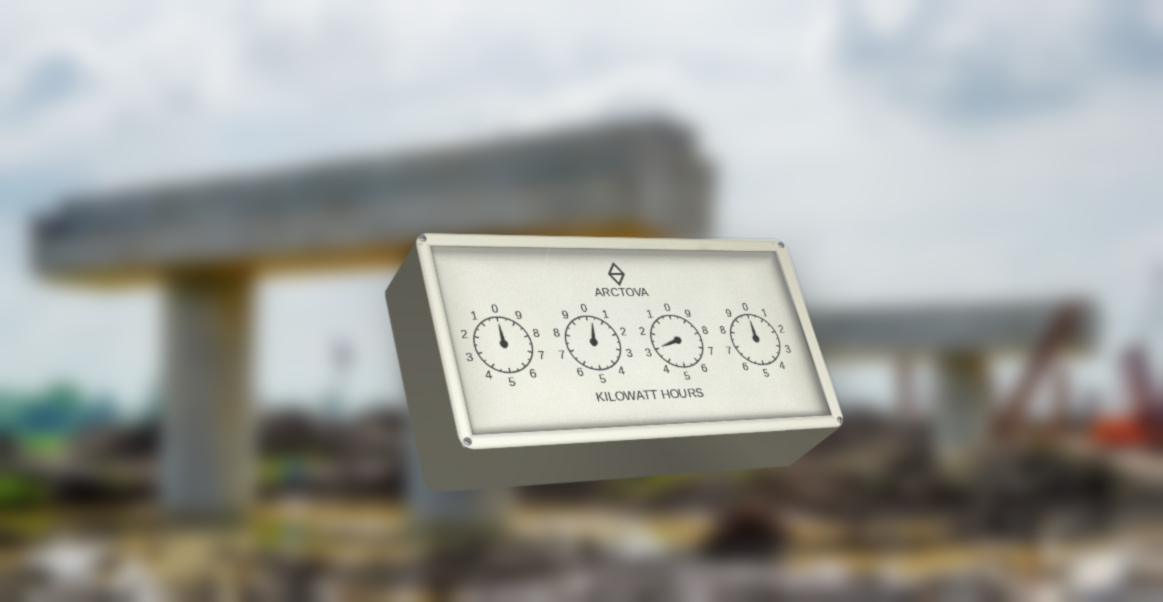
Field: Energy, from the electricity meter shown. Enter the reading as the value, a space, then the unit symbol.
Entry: 30 kWh
